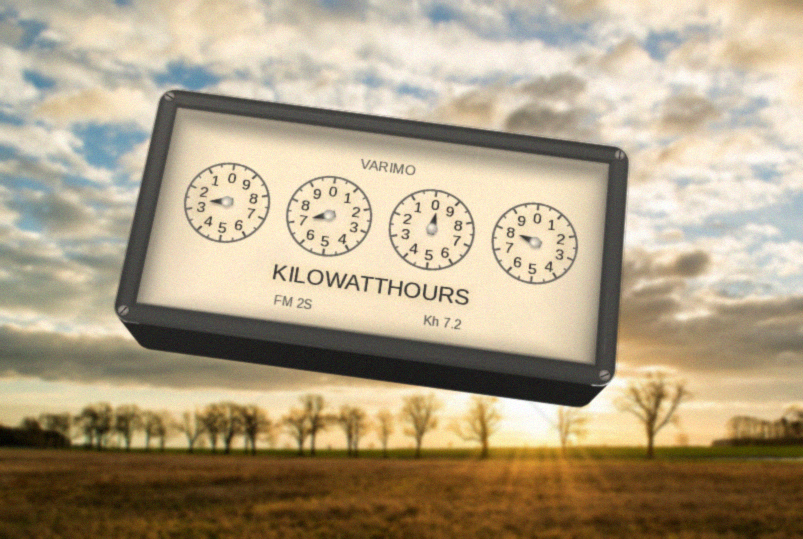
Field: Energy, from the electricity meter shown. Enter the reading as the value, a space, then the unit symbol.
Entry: 2698 kWh
